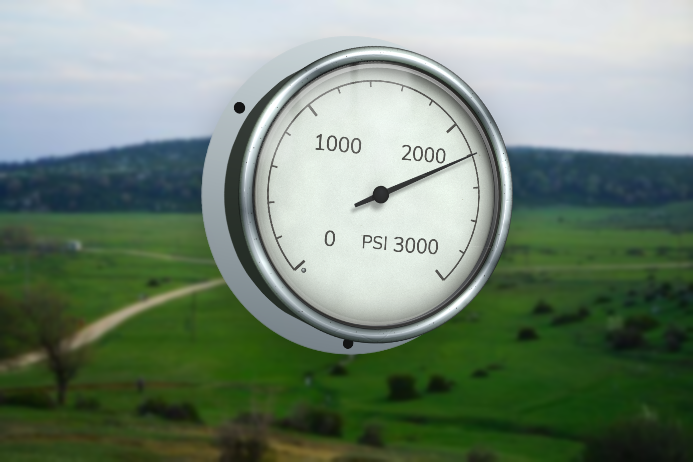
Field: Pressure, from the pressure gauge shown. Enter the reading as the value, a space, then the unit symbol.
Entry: 2200 psi
